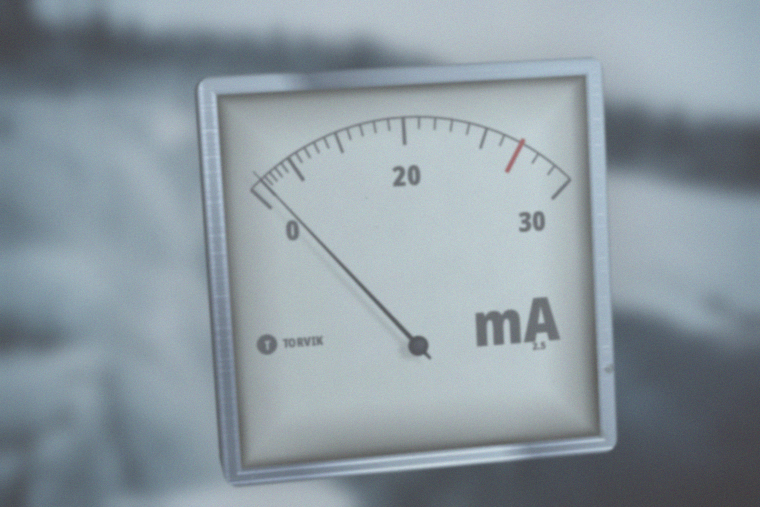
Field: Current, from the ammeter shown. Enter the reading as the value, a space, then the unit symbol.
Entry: 5 mA
